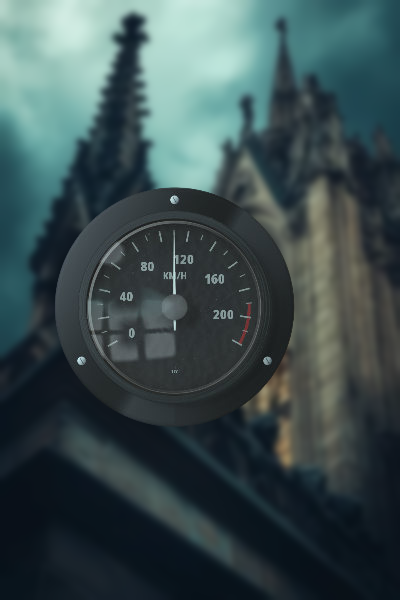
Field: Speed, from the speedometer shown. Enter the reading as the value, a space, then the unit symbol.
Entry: 110 km/h
